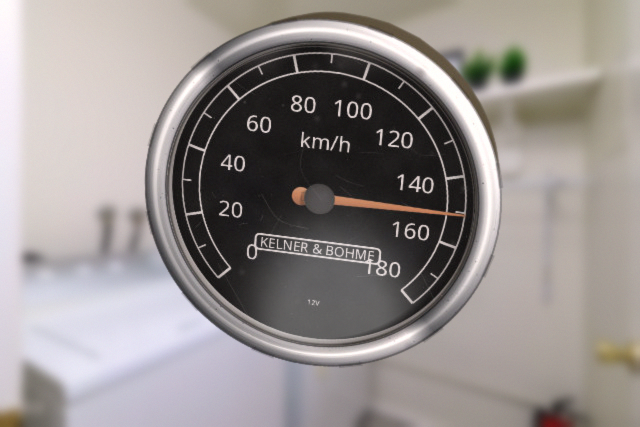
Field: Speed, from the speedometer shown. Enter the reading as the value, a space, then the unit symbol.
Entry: 150 km/h
